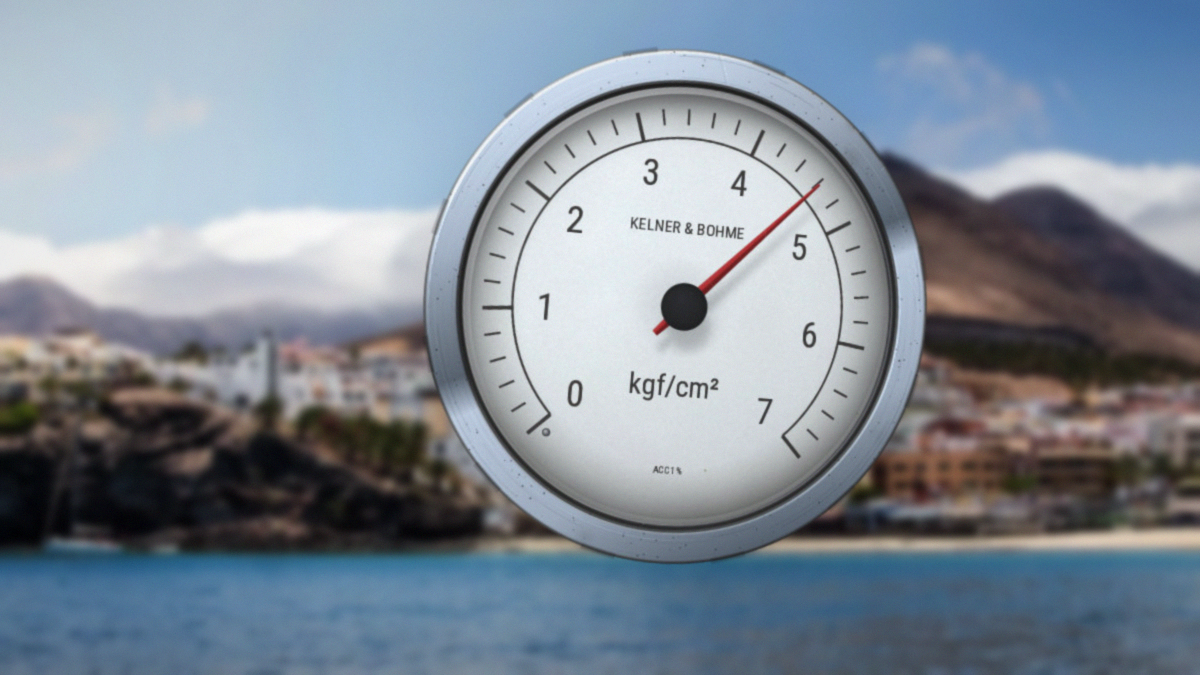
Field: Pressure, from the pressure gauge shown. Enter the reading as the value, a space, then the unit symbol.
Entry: 4.6 kg/cm²
